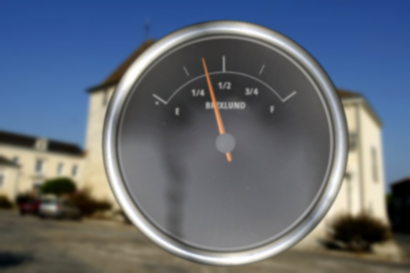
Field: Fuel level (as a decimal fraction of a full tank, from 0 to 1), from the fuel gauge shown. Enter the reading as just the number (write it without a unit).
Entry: 0.375
